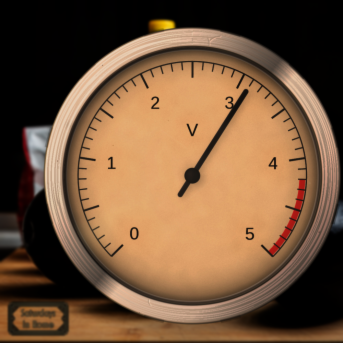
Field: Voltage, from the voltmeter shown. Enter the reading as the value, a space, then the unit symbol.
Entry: 3.1 V
